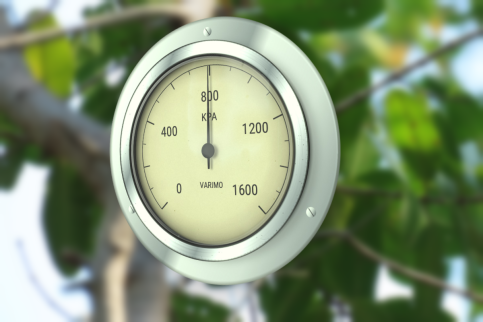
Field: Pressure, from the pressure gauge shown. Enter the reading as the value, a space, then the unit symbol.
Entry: 800 kPa
